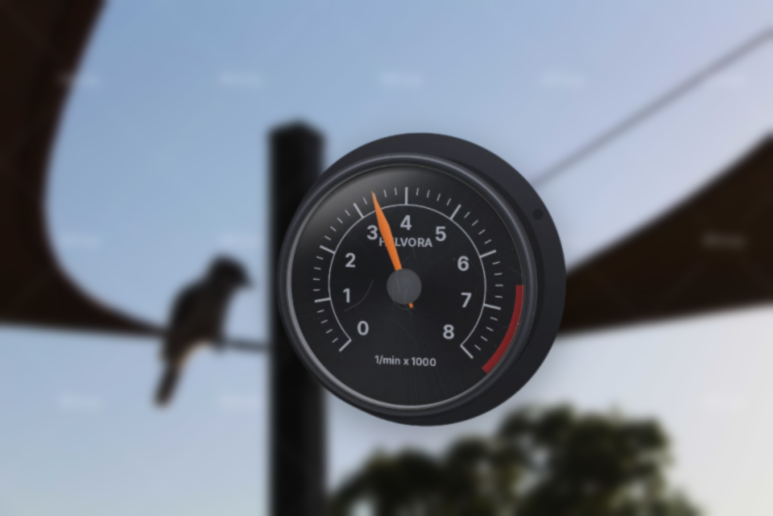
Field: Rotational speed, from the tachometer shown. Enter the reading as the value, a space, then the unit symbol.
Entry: 3400 rpm
